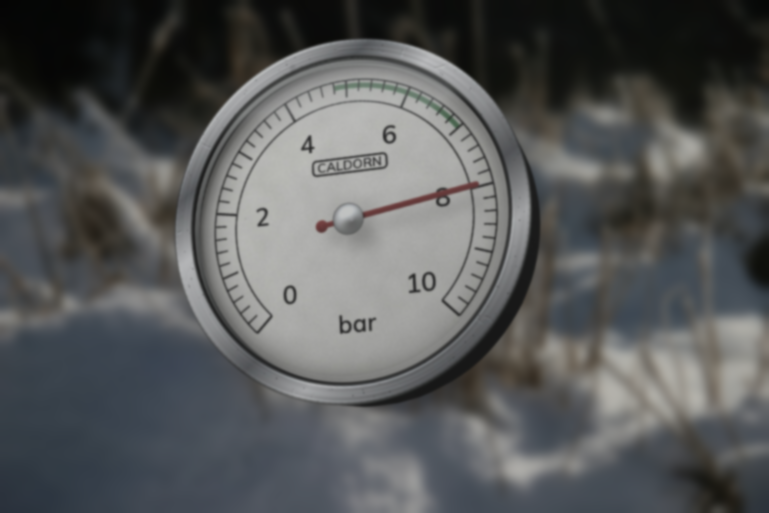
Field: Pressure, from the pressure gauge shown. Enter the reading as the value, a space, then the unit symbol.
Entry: 8 bar
